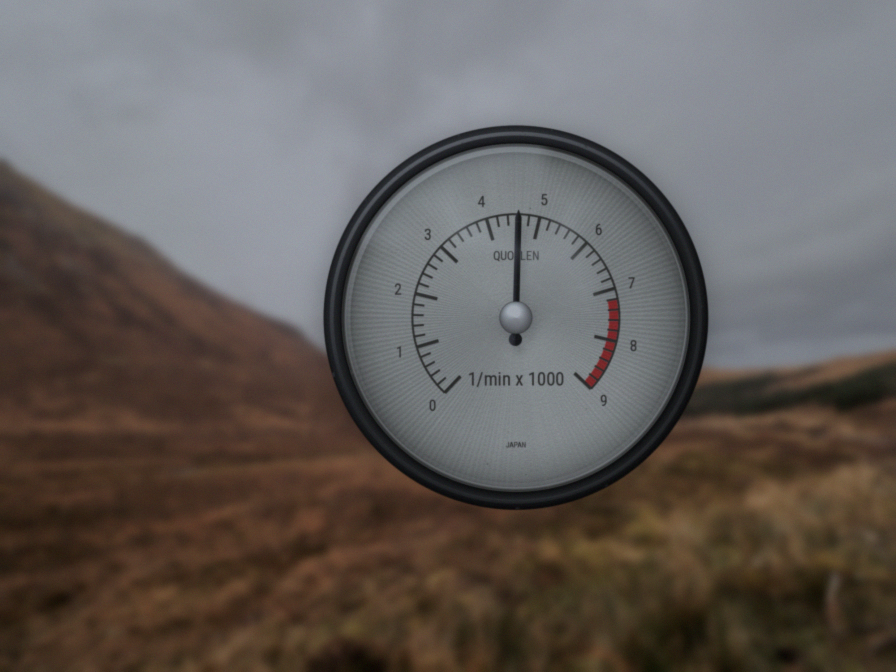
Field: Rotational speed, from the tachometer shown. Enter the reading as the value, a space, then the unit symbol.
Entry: 4600 rpm
